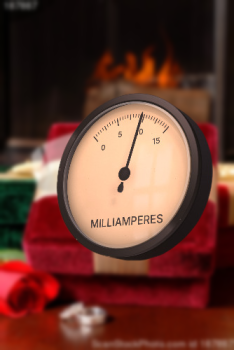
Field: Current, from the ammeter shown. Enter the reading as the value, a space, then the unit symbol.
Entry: 10 mA
